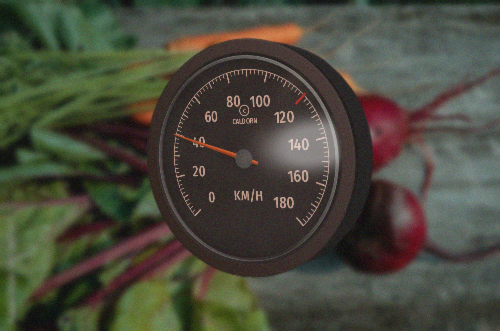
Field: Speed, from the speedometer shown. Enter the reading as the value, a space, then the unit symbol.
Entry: 40 km/h
